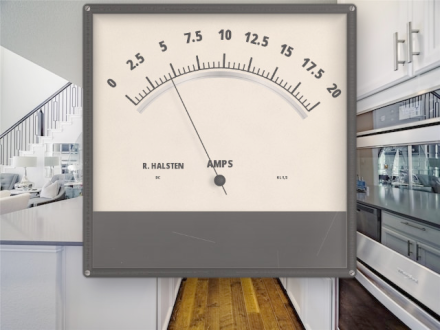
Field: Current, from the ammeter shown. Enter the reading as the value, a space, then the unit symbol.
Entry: 4.5 A
